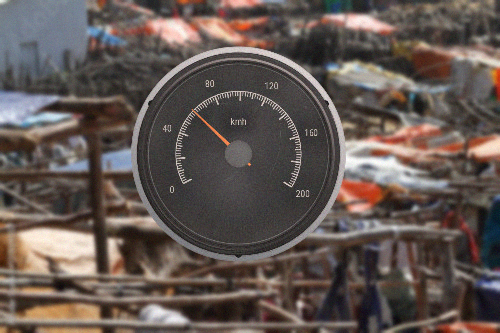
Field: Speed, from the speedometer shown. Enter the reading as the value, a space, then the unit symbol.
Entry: 60 km/h
